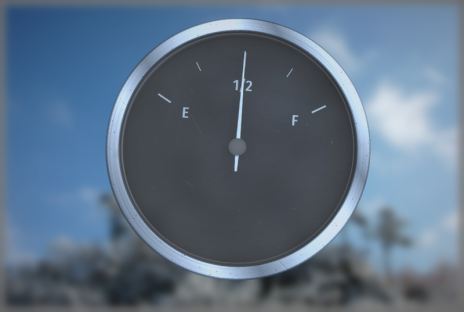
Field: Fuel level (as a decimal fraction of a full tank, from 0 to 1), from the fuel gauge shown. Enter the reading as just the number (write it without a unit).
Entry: 0.5
